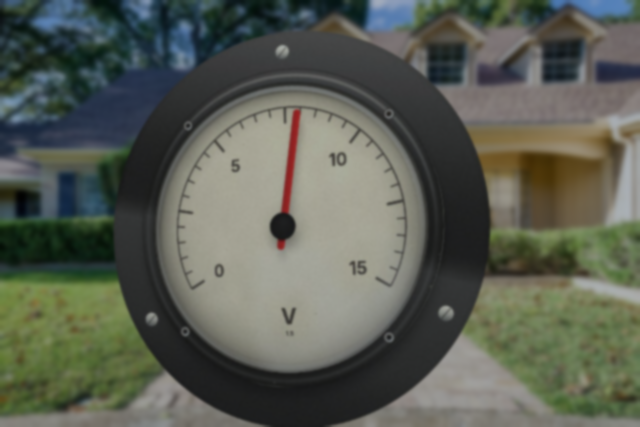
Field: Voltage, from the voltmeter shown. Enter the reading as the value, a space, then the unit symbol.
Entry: 8 V
